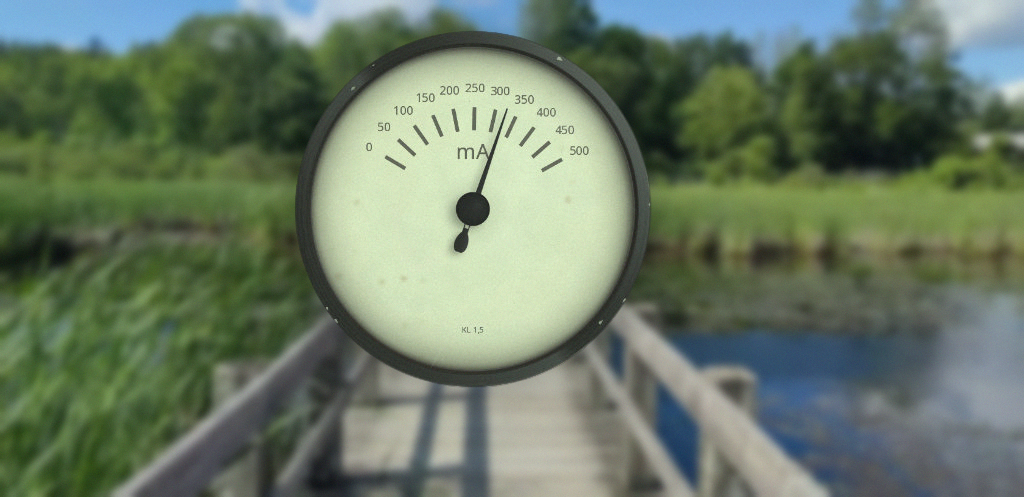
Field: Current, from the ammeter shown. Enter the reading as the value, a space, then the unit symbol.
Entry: 325 mA
